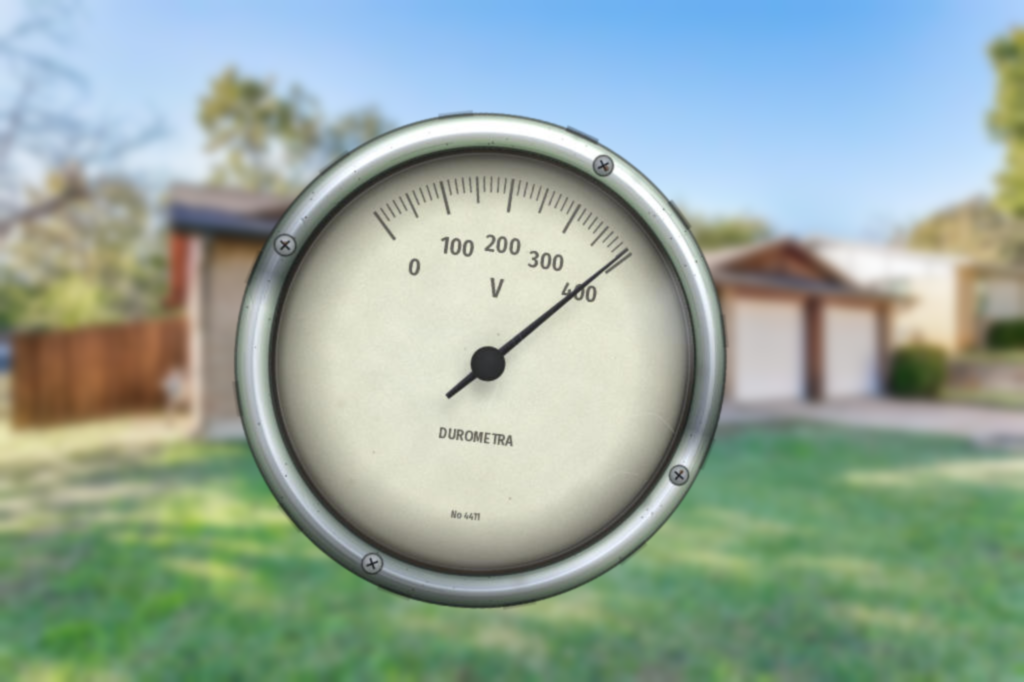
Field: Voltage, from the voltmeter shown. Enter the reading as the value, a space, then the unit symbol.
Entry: 390 V
